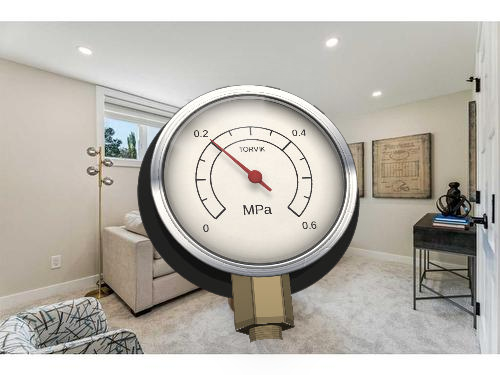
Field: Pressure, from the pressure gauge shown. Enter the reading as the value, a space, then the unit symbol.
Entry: 0.2 MPa
